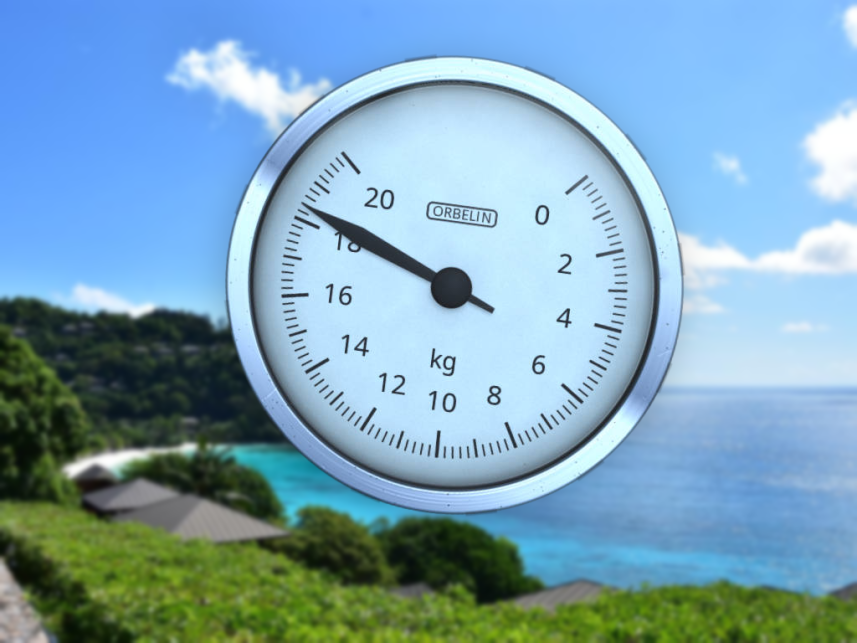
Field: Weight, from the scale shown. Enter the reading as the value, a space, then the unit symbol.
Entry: 18.4 kg
